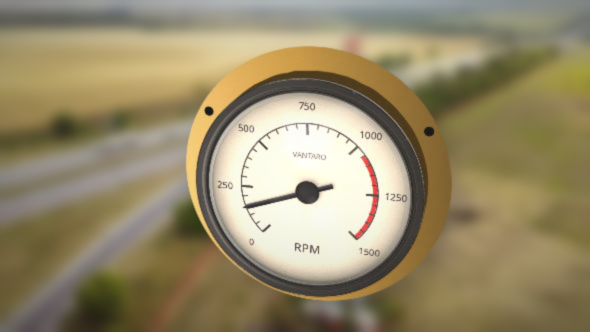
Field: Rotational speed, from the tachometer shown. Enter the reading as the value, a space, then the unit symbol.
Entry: 150 rpm
